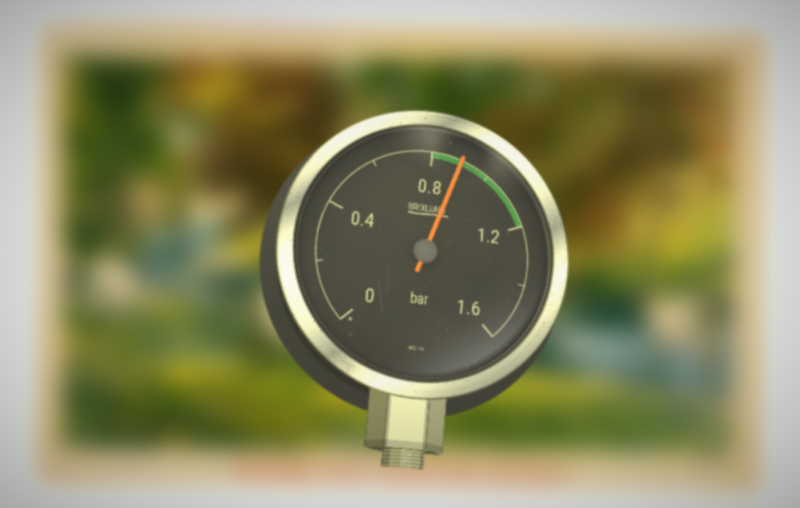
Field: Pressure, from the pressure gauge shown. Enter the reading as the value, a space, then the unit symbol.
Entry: 0.9 bar
